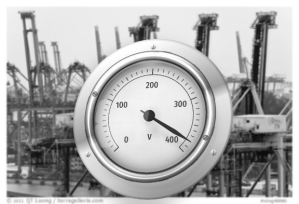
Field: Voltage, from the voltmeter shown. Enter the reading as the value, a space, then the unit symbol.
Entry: 380 V
